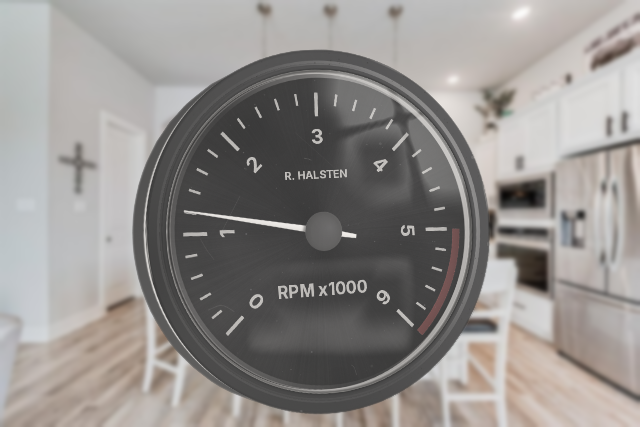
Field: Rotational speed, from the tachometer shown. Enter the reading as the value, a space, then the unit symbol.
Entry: 1200 rpm
